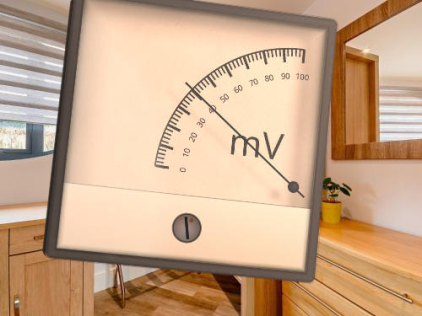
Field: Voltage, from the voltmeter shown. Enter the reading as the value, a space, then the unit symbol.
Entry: 40 mV
